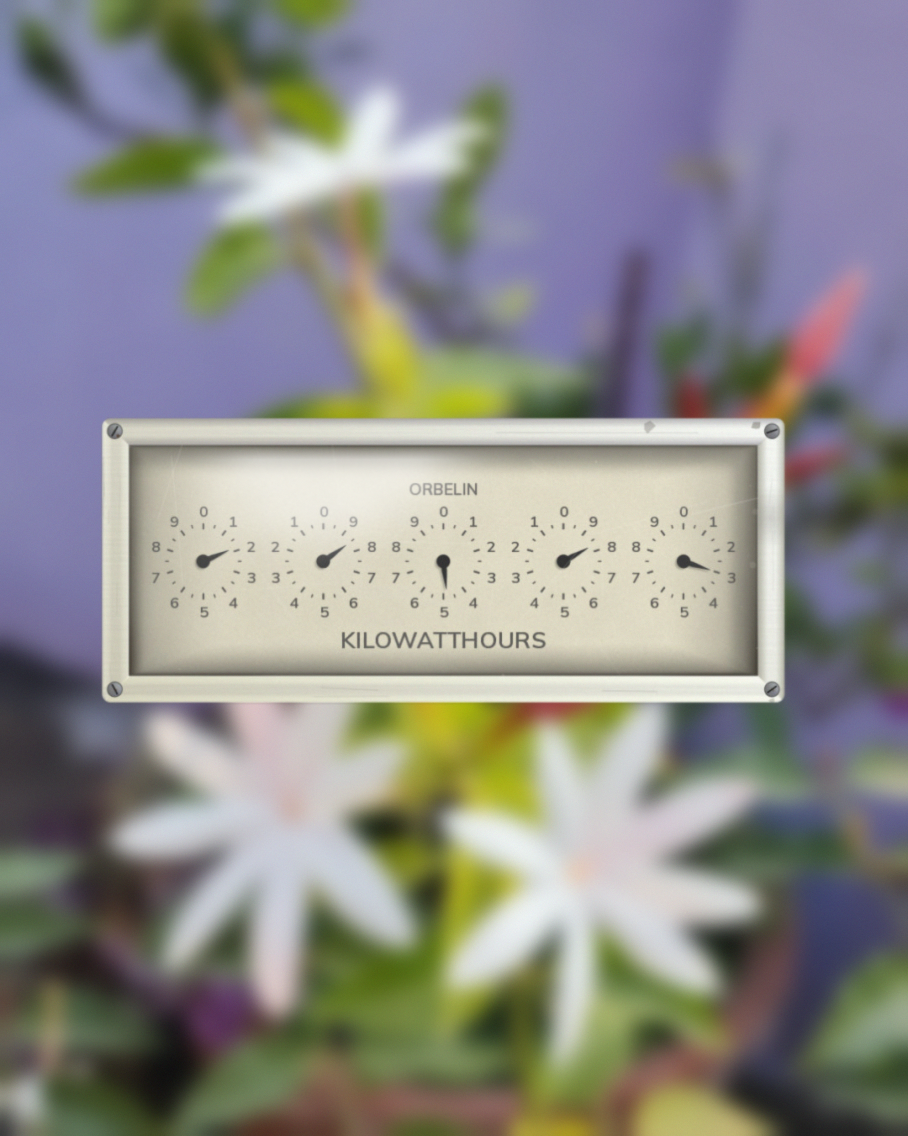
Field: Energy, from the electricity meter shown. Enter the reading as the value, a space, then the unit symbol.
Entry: 18483 kWh
